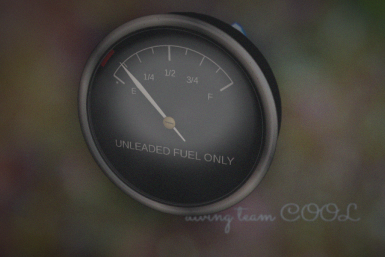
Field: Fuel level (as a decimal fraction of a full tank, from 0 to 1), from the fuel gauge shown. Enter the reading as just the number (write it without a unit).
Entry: 0.125
